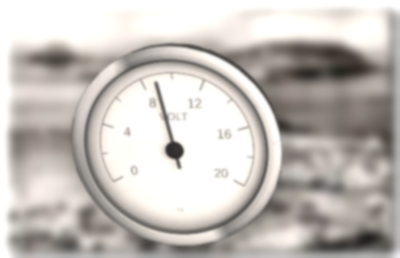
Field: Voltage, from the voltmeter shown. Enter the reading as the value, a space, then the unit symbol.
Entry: 9 V
